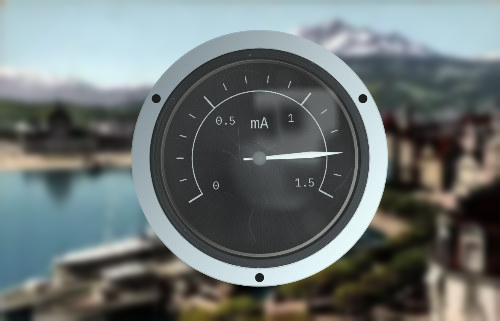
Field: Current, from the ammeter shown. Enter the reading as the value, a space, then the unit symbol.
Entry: 1.3 mA
